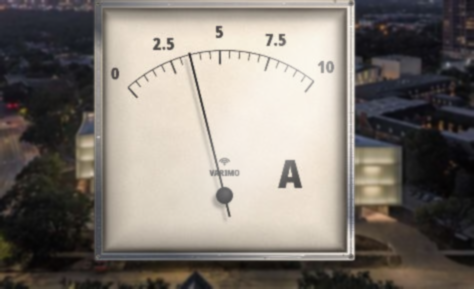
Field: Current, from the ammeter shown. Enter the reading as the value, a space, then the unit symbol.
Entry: 3.5 A
